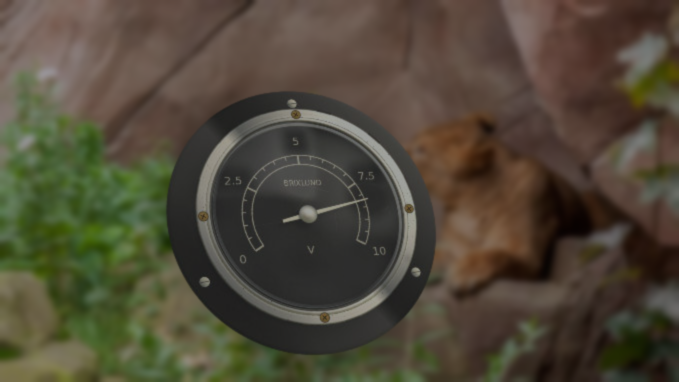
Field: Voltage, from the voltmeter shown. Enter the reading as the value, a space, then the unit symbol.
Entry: 8.25 V
